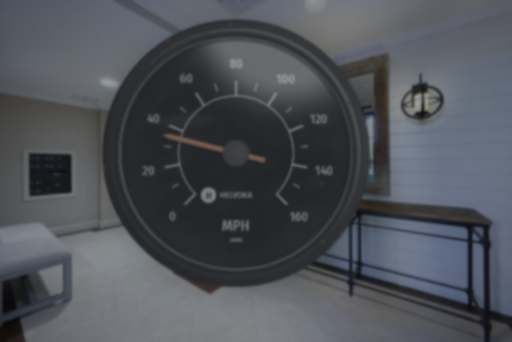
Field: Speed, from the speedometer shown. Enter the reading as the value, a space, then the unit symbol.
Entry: 35 mph
